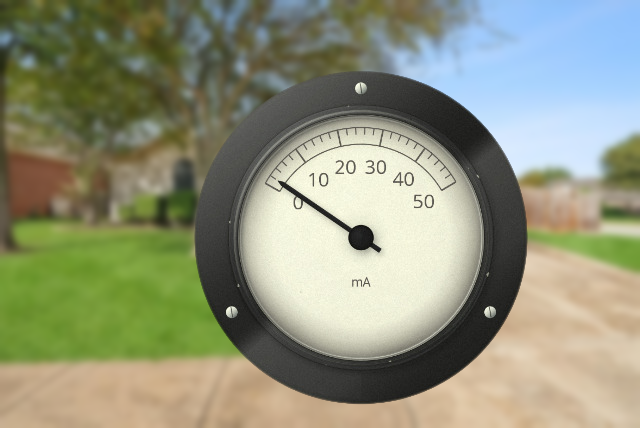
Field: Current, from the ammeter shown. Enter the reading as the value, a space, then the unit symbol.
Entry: 2 mA
